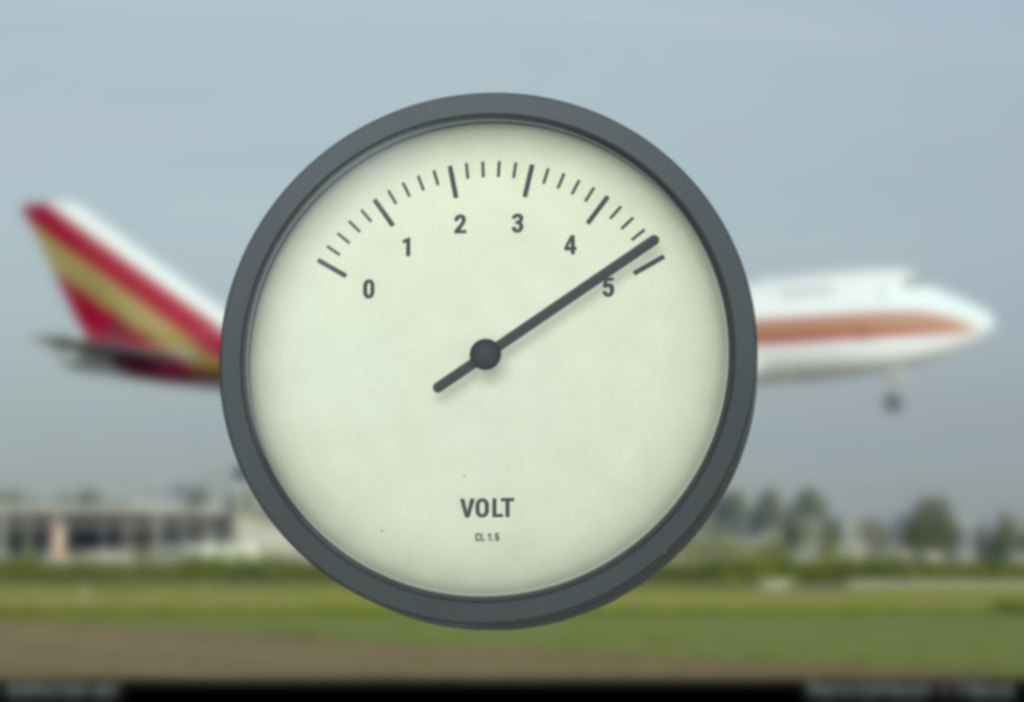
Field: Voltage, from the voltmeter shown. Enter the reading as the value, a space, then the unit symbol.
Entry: 4.8 V
